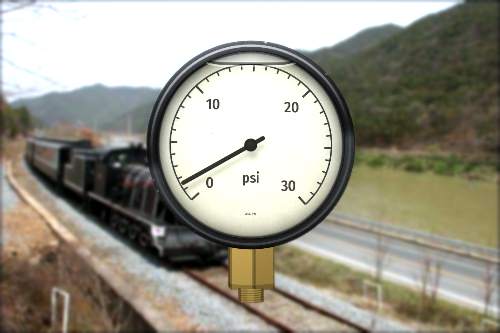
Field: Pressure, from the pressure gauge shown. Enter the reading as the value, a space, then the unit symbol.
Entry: 1.5 psi
